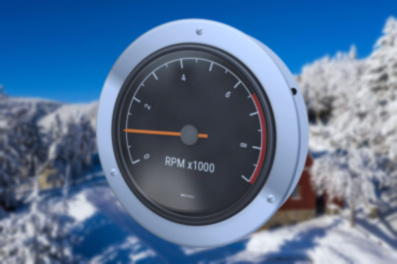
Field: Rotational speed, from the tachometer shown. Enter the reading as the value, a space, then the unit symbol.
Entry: 1000 rpm
